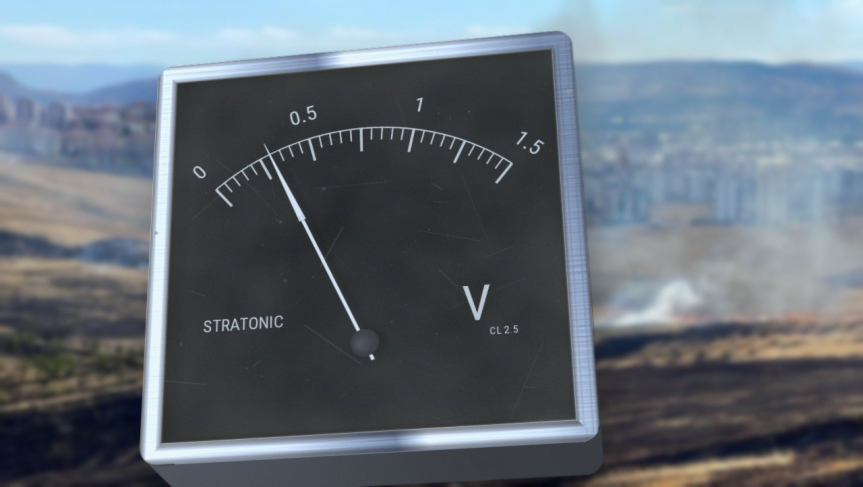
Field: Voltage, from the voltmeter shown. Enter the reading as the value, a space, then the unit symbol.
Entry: 0.3 V
